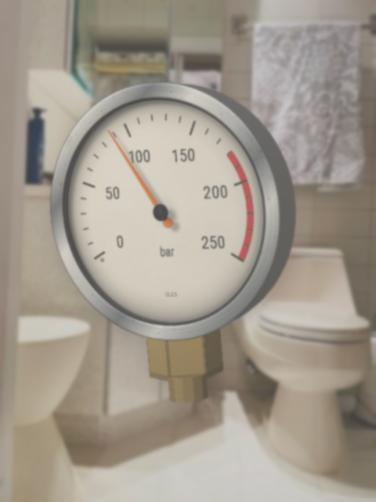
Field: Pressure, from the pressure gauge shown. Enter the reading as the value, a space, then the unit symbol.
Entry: 90 bar
